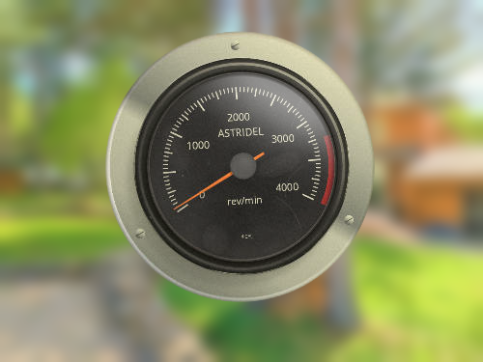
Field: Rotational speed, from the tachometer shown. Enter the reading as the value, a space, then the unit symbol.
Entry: 50 rpm
